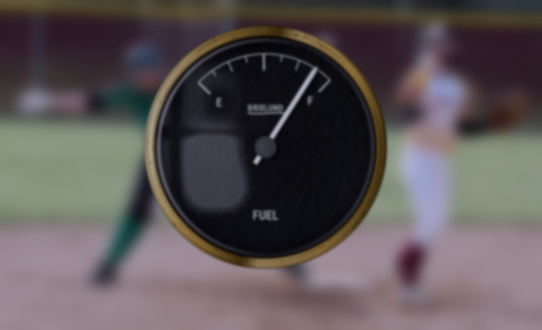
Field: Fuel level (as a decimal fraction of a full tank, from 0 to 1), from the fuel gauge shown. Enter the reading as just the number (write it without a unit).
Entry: 0.875
